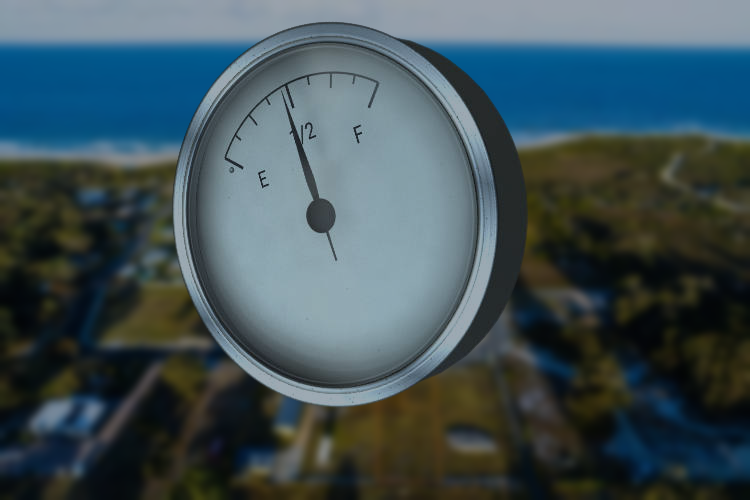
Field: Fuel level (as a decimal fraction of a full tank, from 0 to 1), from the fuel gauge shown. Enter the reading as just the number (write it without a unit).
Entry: 0.5
